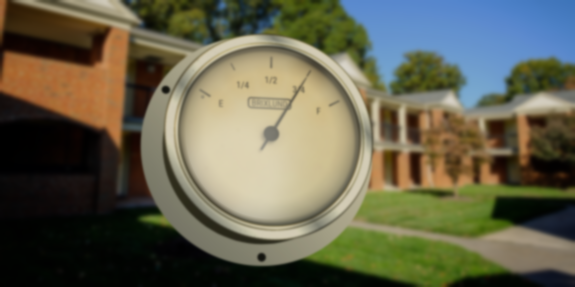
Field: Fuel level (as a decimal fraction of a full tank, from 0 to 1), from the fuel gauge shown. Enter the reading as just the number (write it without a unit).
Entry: 0.75
